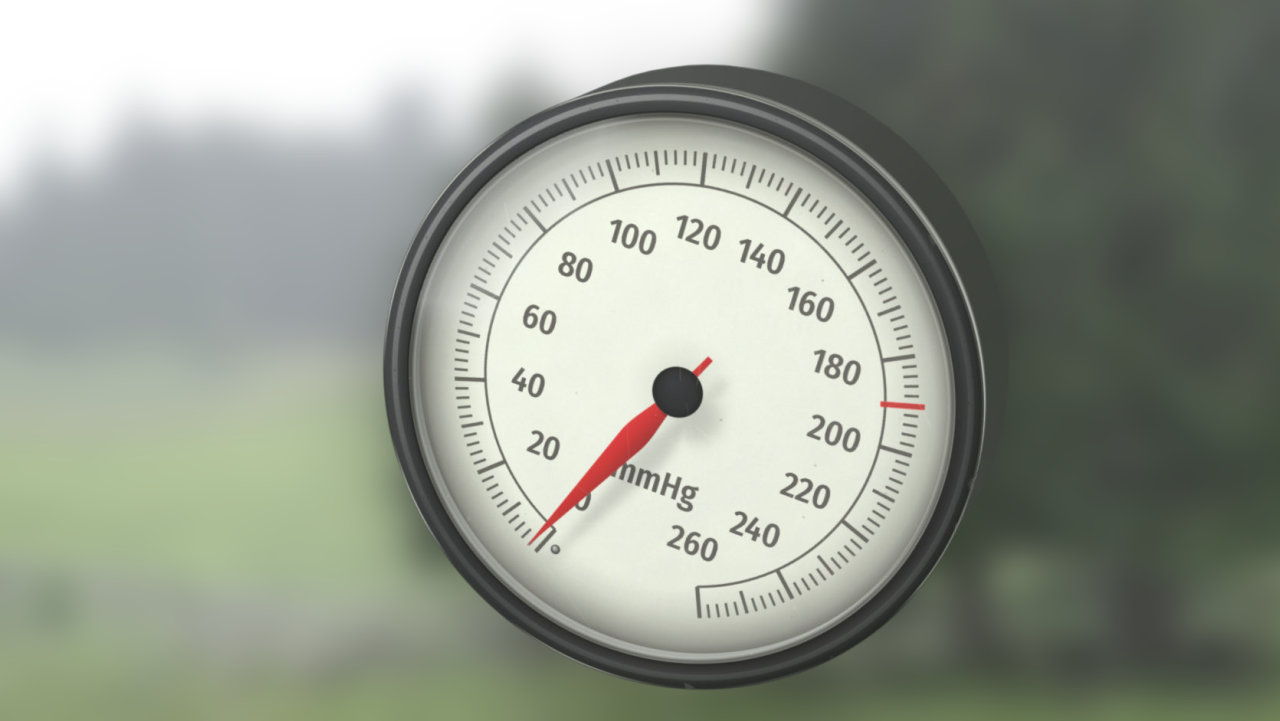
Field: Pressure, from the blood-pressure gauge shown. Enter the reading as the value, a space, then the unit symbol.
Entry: 2 mmHg
